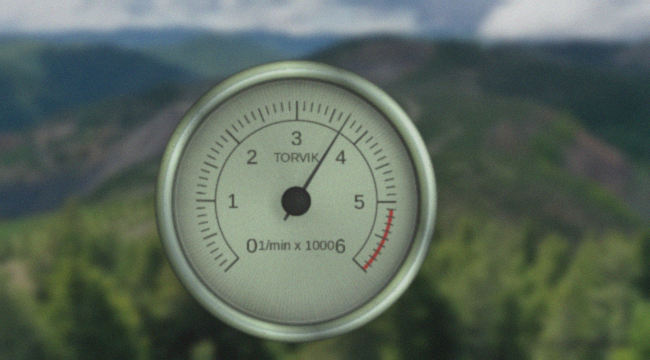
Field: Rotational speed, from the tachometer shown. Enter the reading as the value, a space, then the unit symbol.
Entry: 3700 rpm
